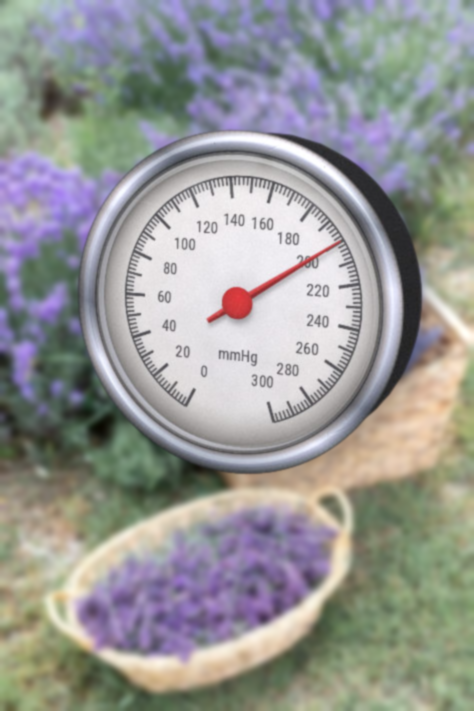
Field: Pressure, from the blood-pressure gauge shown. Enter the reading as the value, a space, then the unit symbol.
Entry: 200 mmHg
